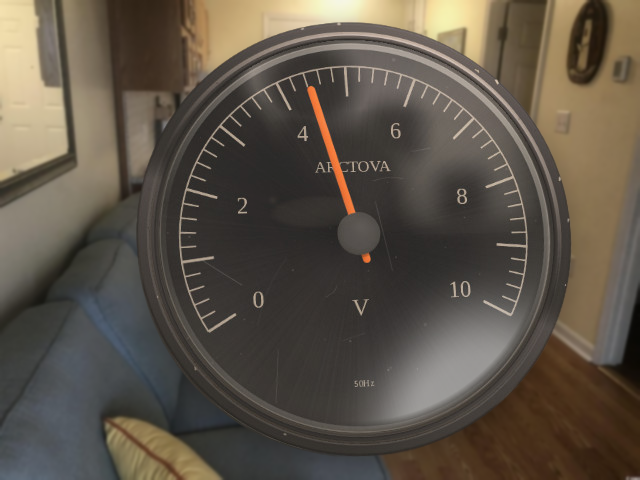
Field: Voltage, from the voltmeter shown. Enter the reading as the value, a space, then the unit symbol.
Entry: 4.4 V
